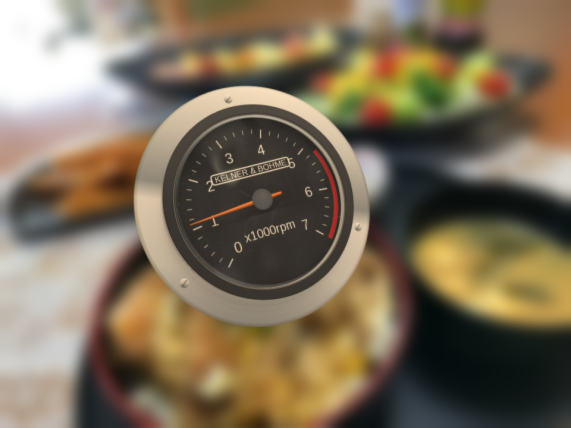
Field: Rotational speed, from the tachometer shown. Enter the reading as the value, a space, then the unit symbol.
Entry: 1100 rpm
